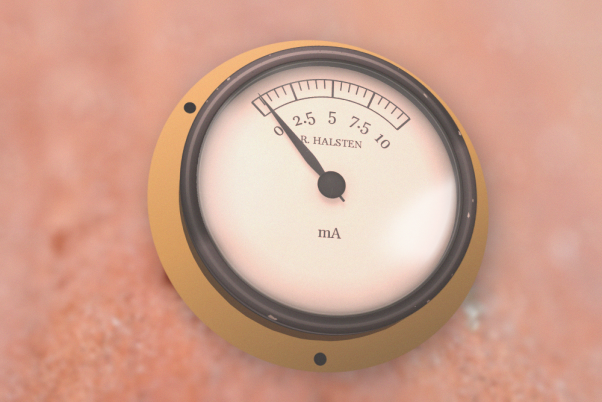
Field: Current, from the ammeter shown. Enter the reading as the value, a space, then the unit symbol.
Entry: 0.5 mA
